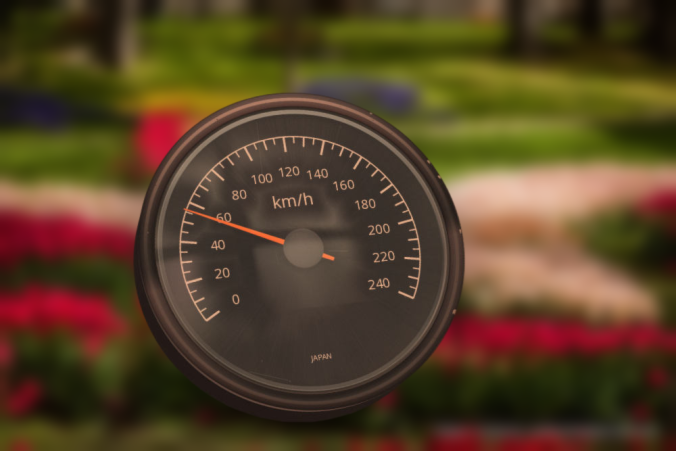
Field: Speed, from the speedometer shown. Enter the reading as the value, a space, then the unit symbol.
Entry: 55 km/h
